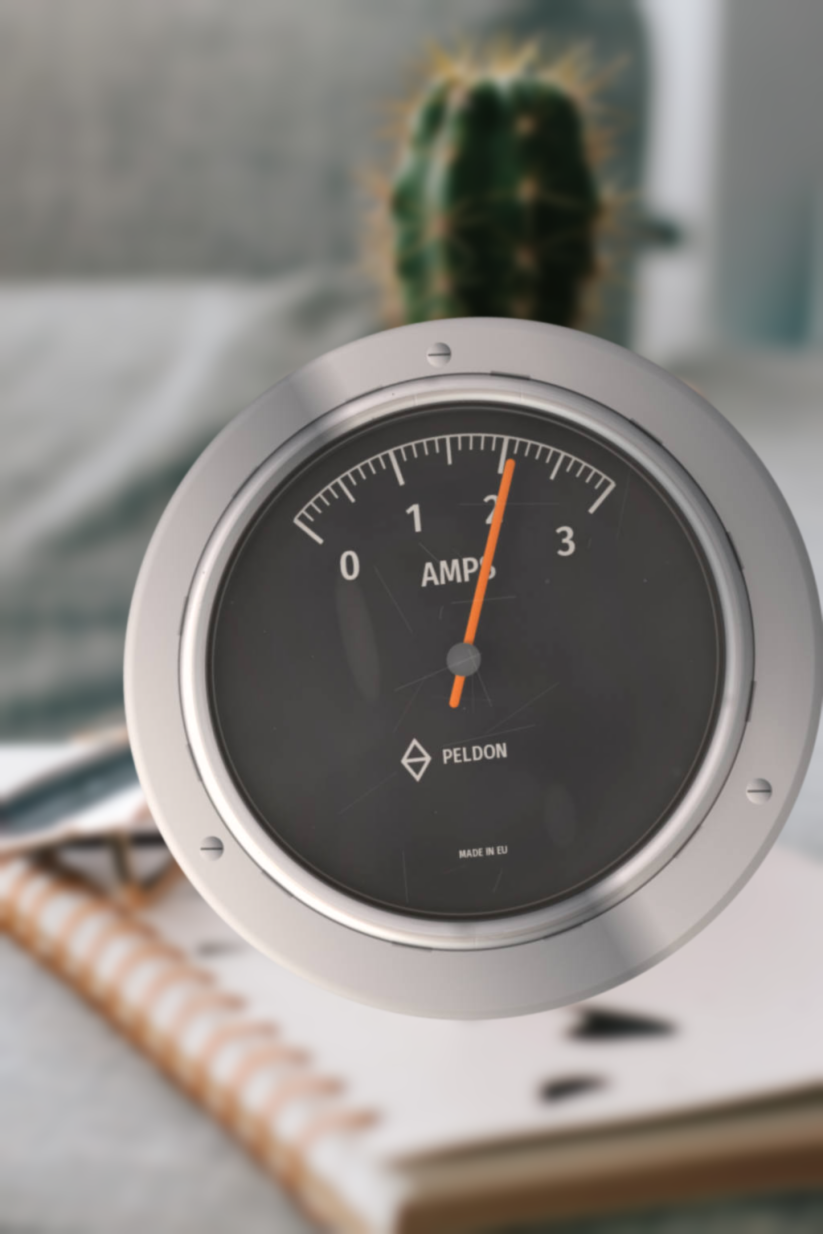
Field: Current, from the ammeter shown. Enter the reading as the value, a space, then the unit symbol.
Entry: 2.1 A
